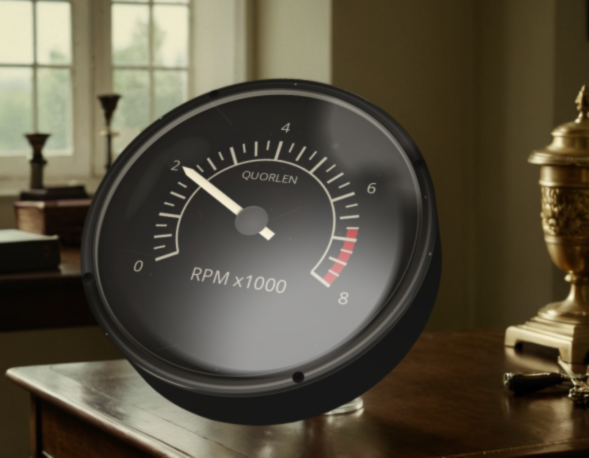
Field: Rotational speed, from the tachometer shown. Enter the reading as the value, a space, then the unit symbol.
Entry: 2000 rpm
